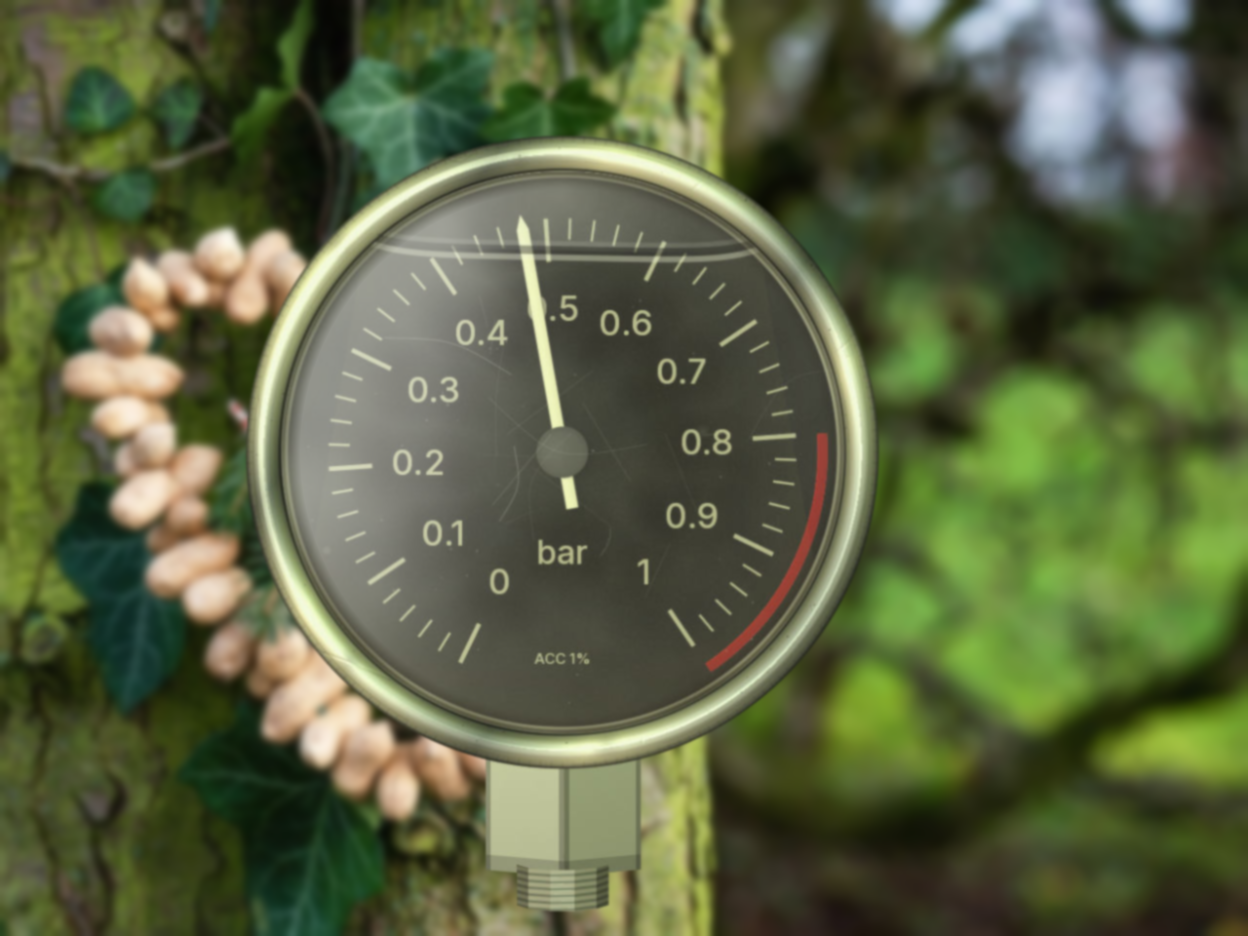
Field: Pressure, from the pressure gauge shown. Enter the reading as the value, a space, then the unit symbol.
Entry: 0.48 bar
